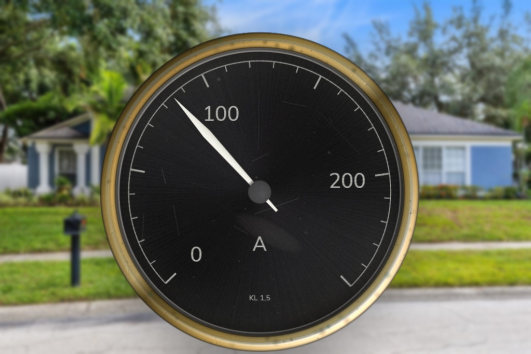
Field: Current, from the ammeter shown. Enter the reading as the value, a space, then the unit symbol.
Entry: 85 A
